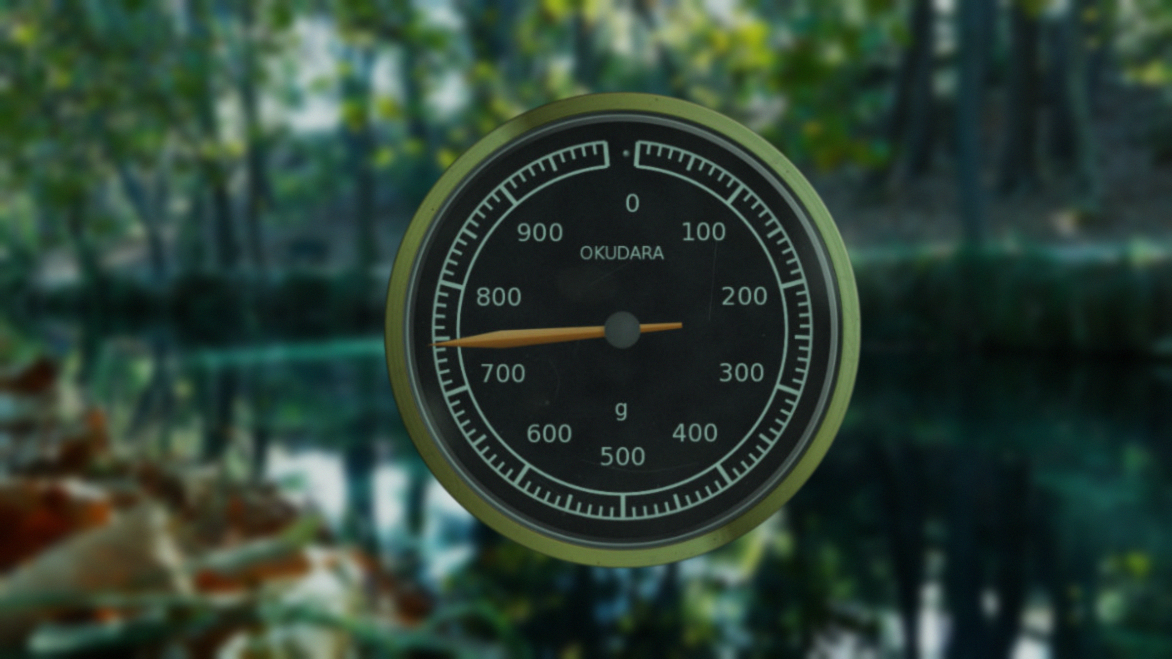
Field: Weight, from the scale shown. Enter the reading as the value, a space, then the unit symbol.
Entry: 745 g
